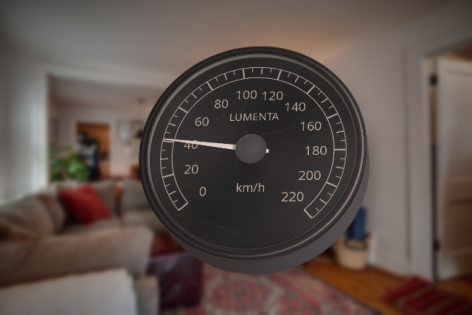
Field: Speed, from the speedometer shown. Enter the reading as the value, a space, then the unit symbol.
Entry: 40 km/h
